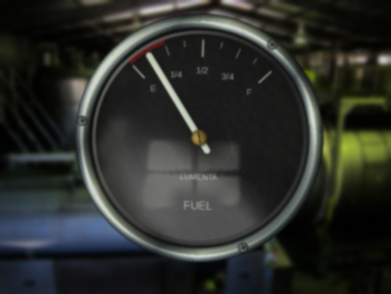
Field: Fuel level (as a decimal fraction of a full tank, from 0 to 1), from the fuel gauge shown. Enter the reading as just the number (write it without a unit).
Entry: 0.125
